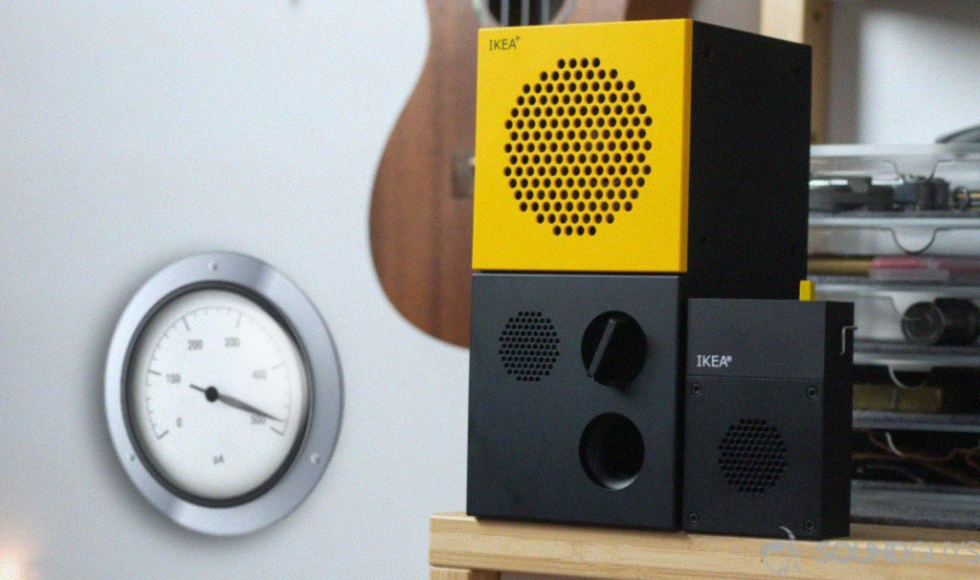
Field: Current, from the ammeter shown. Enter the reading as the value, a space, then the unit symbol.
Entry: 480 µA
